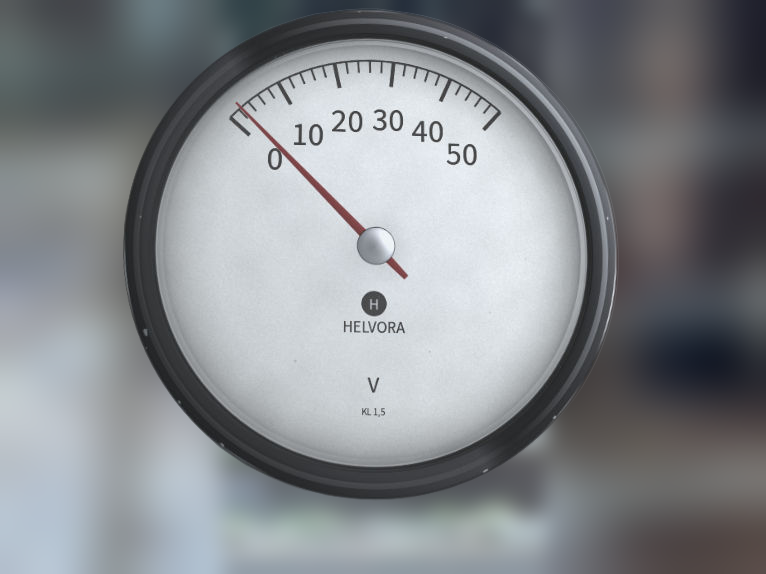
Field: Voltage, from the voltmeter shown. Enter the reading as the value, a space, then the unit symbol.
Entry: 2 V
